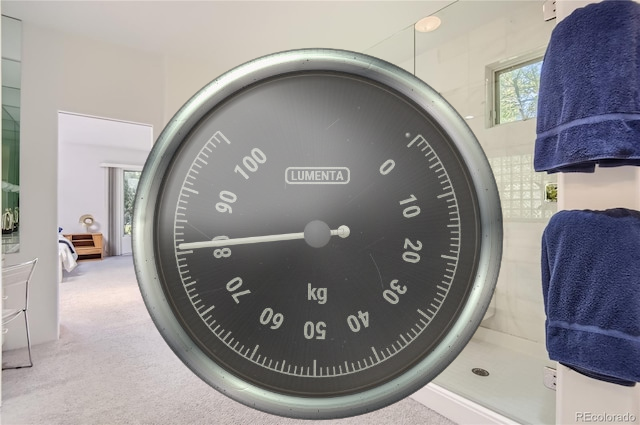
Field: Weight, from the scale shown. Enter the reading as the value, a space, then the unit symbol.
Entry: 81 kg
